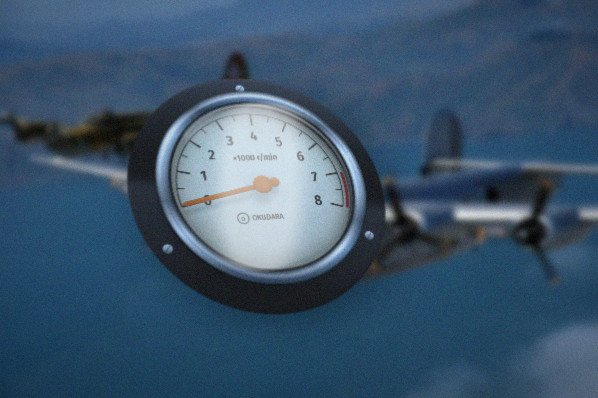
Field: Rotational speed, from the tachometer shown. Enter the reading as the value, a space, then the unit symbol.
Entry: 0 rpm
